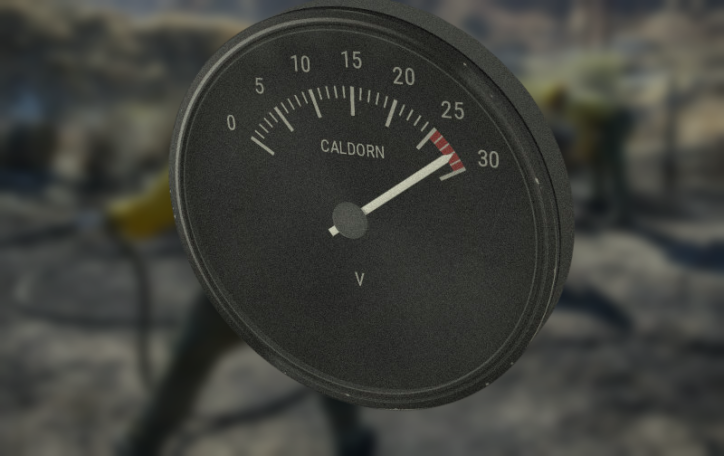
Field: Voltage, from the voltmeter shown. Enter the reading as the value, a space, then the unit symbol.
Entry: 28 V
